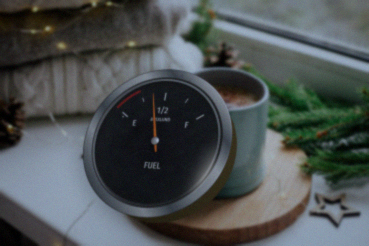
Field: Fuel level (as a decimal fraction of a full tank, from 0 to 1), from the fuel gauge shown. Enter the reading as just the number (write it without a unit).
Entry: 0.375
